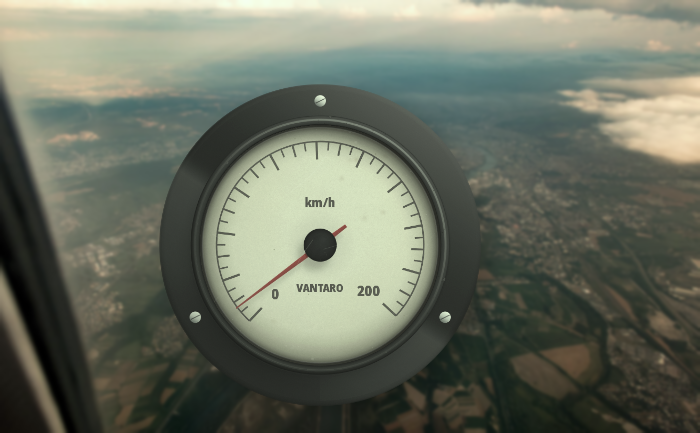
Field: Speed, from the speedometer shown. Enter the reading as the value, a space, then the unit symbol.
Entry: 7.5 km/h
